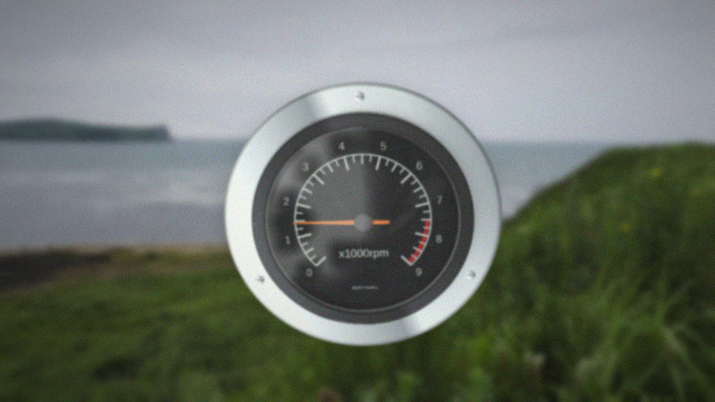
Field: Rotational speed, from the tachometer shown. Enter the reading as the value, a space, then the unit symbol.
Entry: 1500 rpm
